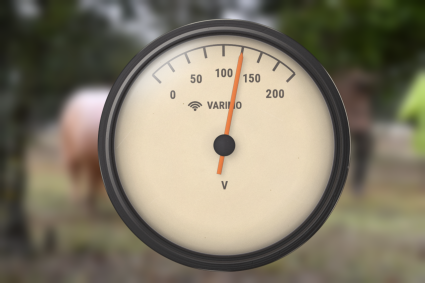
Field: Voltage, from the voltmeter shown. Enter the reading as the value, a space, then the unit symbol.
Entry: 125 V
